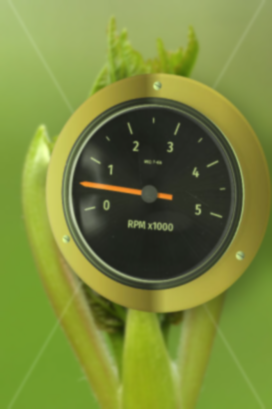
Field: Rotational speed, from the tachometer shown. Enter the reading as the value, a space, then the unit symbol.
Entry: 500 rpm
